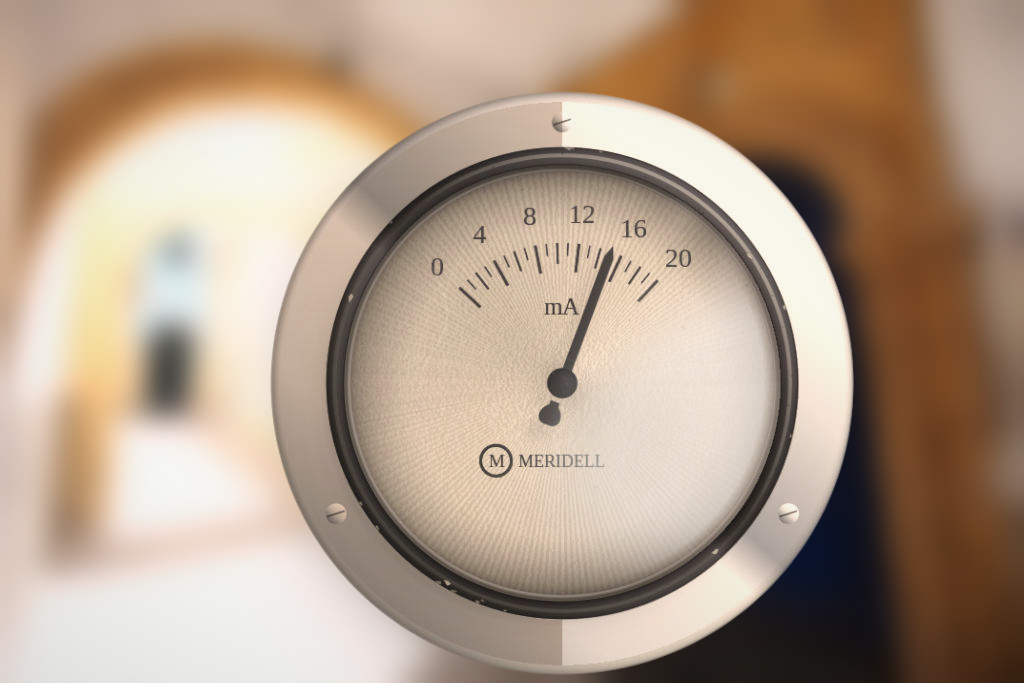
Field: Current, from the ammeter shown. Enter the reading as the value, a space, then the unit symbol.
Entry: 15 mA
